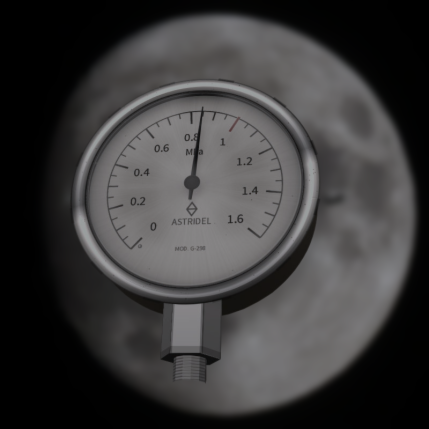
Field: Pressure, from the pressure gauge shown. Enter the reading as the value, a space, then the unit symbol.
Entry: 0.85 MPa
